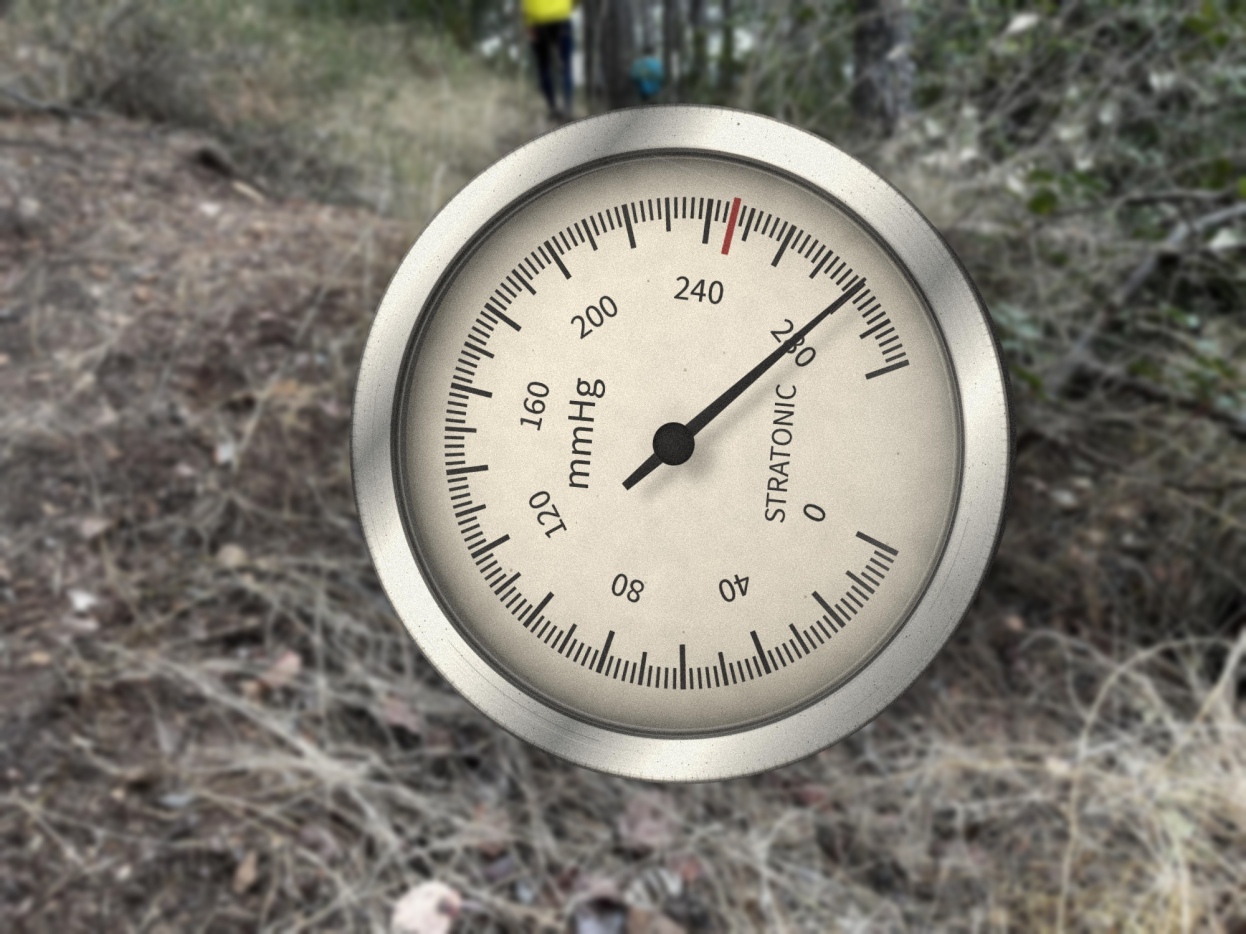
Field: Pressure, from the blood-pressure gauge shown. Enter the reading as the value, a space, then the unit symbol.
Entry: 280 mmHg
